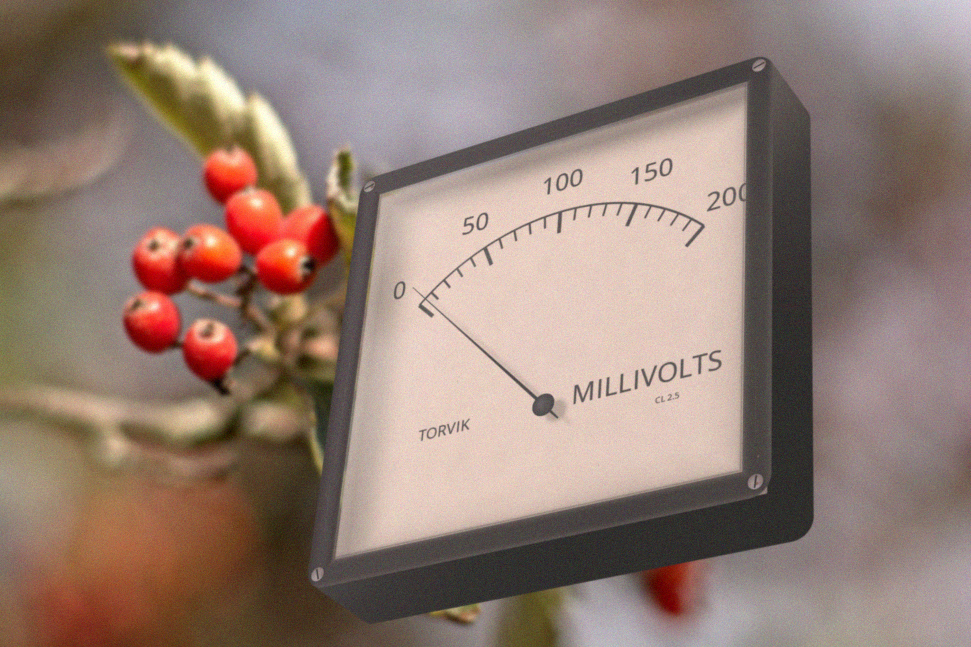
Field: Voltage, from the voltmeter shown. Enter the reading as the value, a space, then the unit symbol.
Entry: 5 mV
